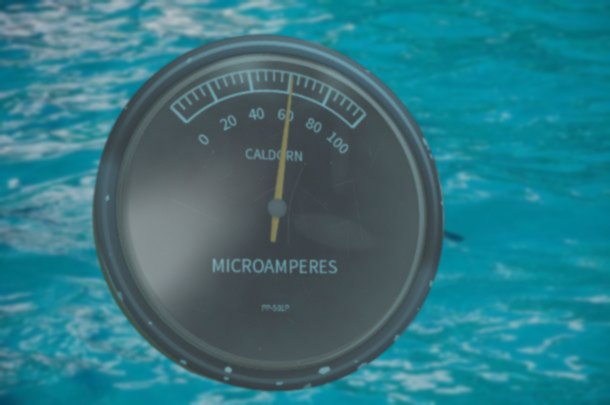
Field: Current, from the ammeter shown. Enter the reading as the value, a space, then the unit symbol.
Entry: 60 µA
